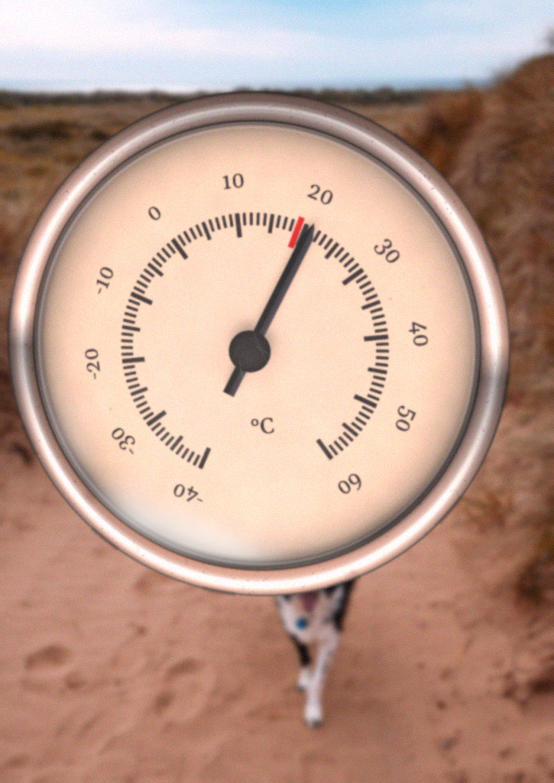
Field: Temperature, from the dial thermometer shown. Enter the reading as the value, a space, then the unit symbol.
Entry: 21 °C
